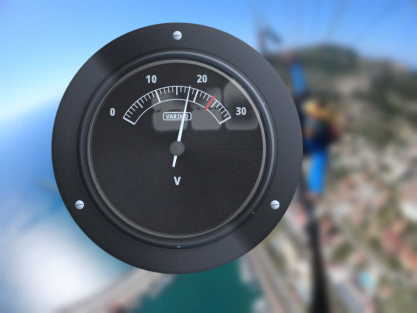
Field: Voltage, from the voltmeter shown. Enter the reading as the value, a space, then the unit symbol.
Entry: 18 V
